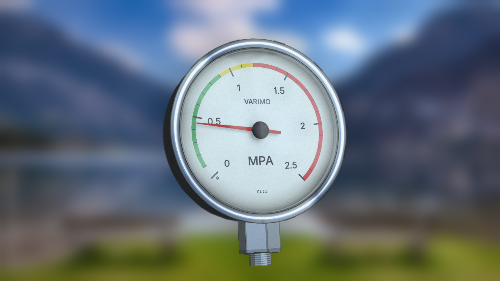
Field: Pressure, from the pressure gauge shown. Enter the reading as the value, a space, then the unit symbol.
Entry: 0.45 MPa
